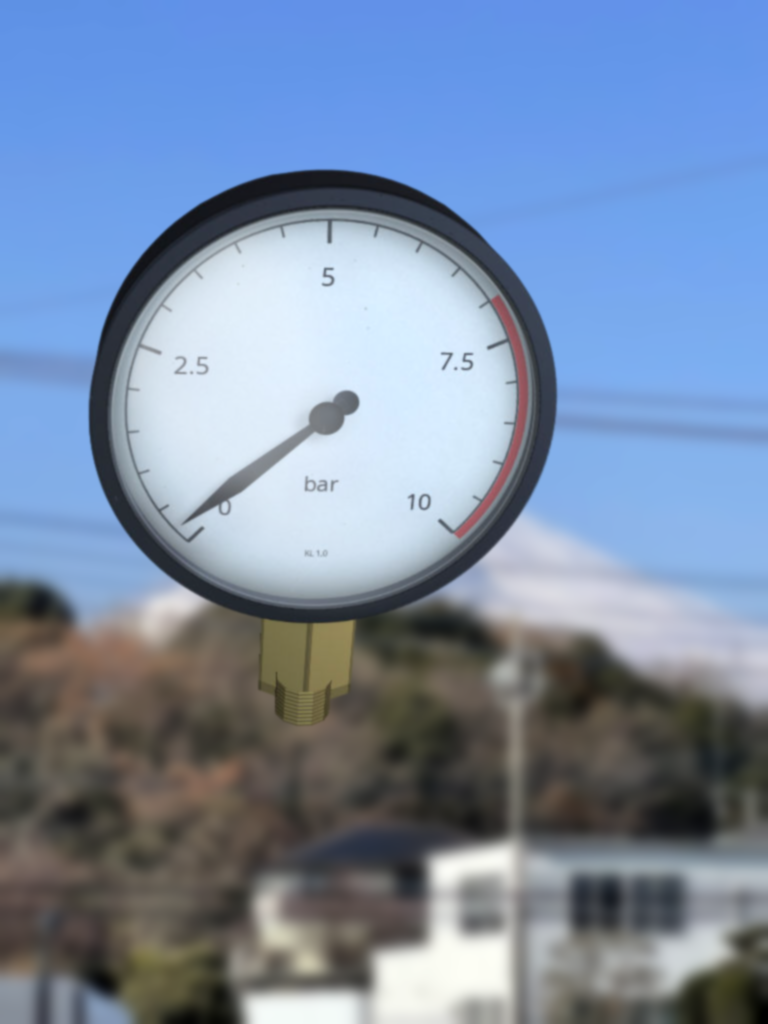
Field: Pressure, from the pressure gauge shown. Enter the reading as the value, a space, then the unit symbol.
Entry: 0.25 bar
